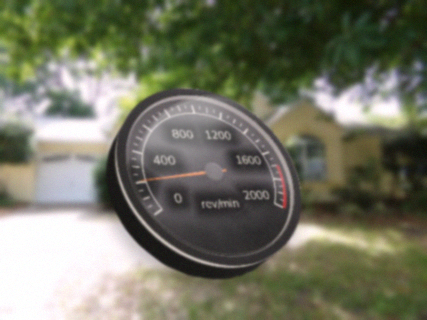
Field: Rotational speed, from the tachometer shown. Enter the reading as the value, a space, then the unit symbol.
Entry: 200 rpm
